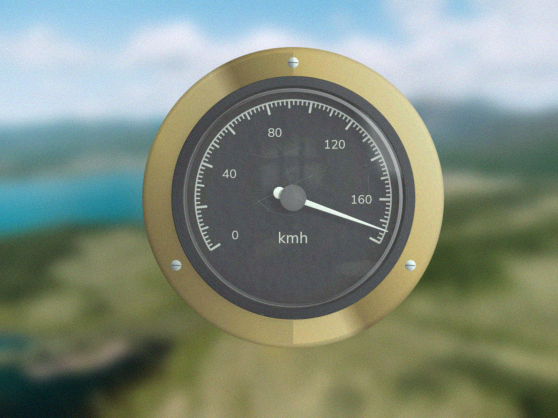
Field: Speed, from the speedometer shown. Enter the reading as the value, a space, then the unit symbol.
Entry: 174 km/h
